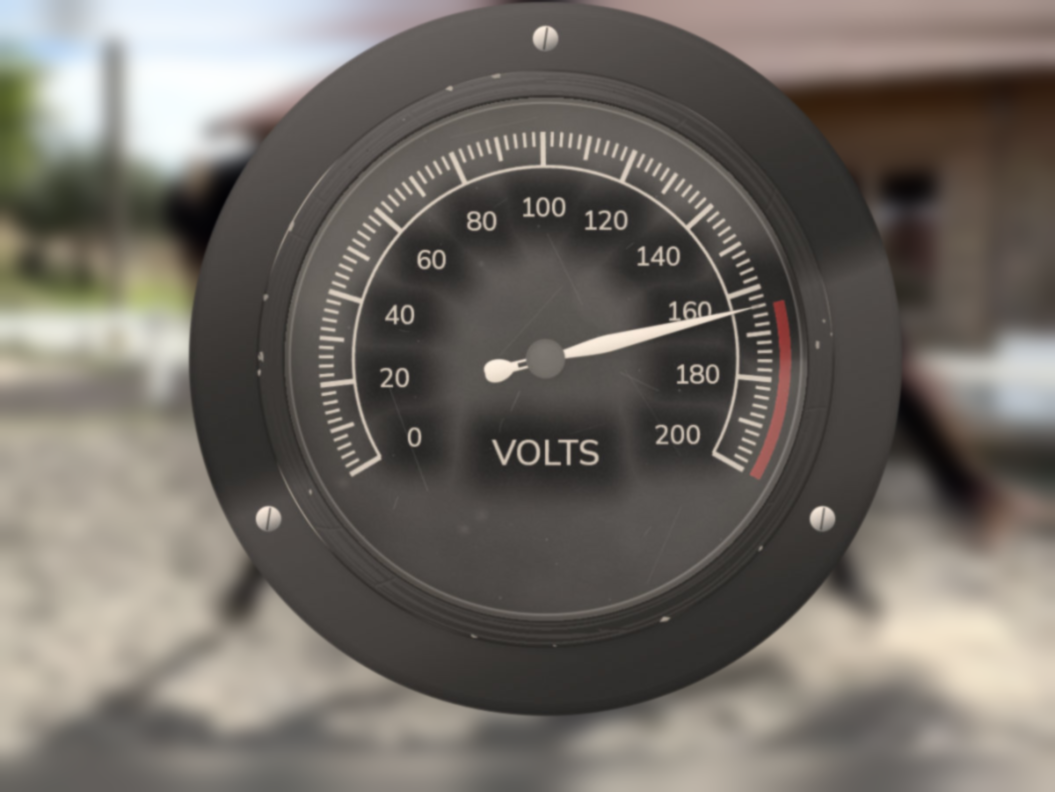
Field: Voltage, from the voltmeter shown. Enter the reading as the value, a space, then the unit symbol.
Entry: 164 V
